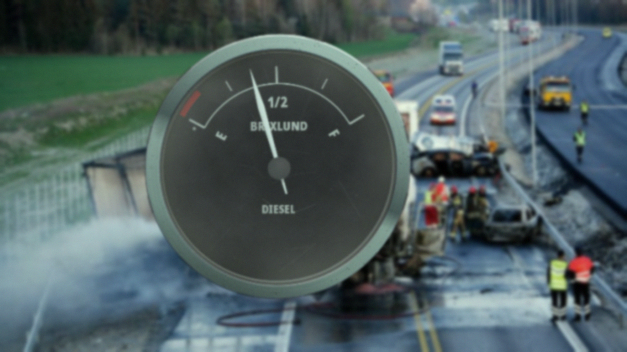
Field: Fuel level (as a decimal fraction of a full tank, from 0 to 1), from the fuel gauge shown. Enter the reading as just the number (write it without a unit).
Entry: 0.375
